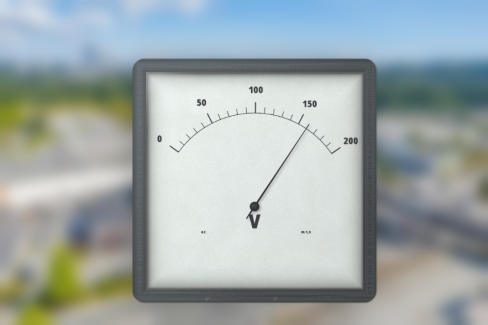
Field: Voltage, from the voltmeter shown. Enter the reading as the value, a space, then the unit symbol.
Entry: 160 V
